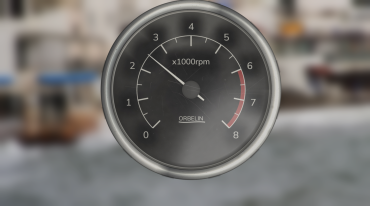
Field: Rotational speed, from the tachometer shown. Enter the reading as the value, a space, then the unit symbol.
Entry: 2500 rpm
